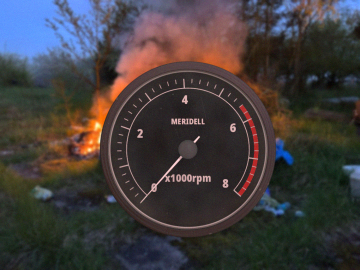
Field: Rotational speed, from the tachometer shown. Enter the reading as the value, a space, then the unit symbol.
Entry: 0 rpm
